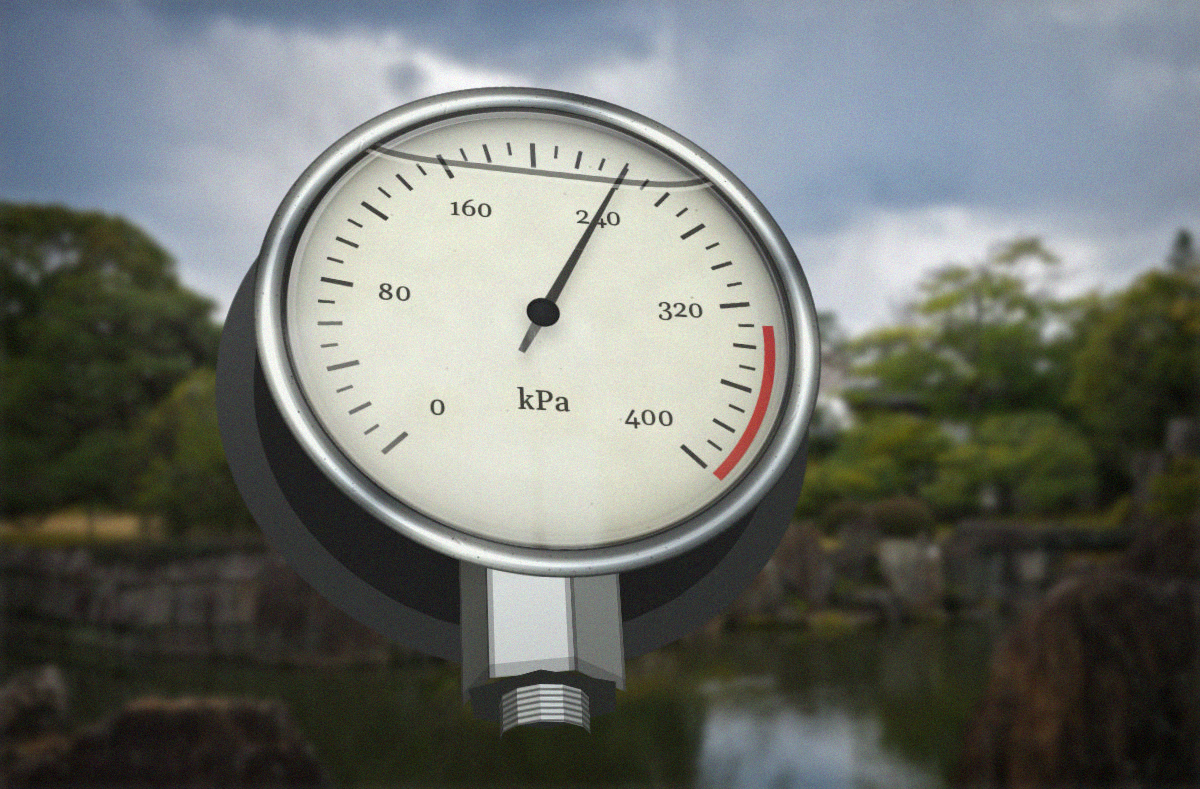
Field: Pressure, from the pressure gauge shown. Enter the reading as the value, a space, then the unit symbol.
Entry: 240 kPa
